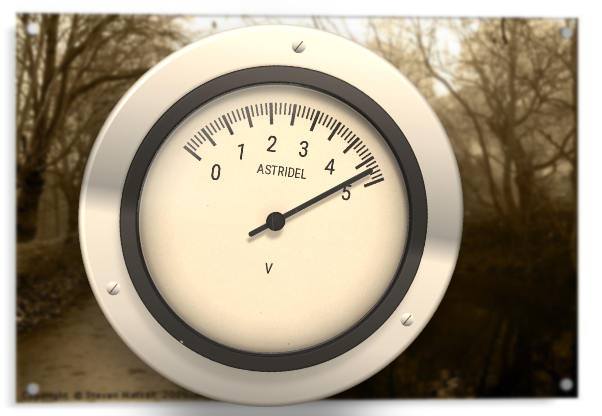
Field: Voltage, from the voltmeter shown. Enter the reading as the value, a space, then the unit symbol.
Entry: 4.7 V
